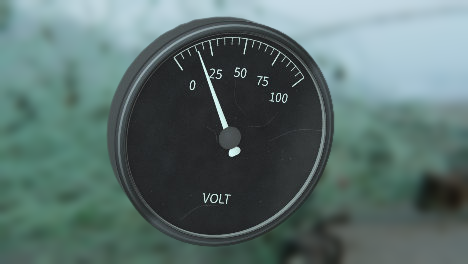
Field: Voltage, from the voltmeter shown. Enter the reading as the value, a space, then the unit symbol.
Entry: 15 V
